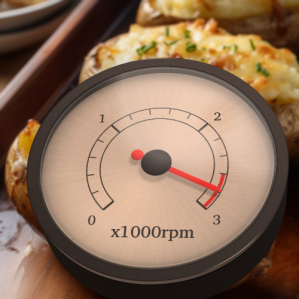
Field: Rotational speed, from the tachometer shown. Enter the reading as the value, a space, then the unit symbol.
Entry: 2800 rpm
